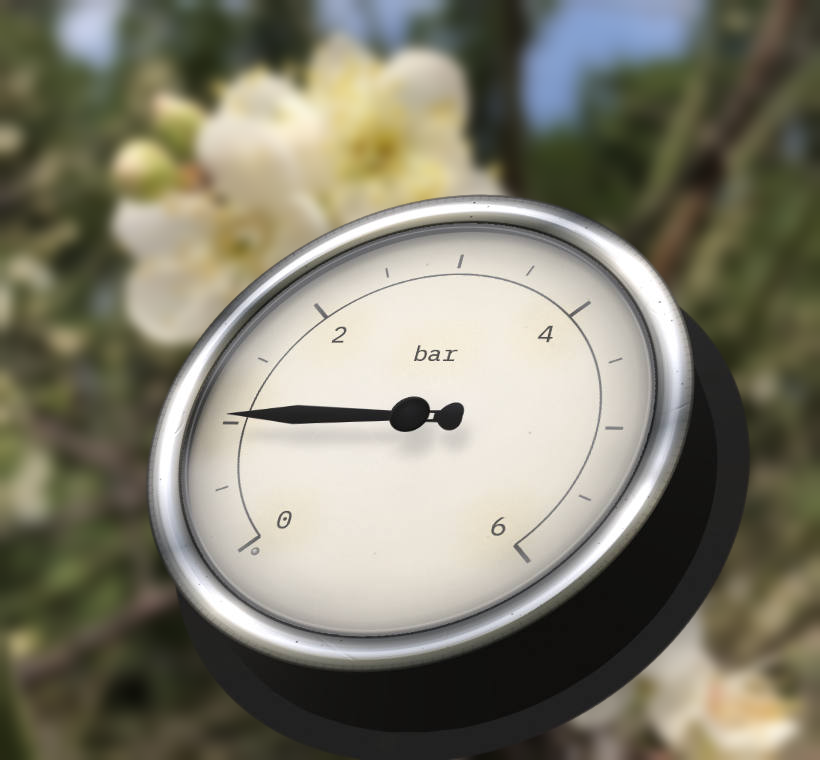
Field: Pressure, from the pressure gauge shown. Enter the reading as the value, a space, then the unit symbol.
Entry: 1 bar
